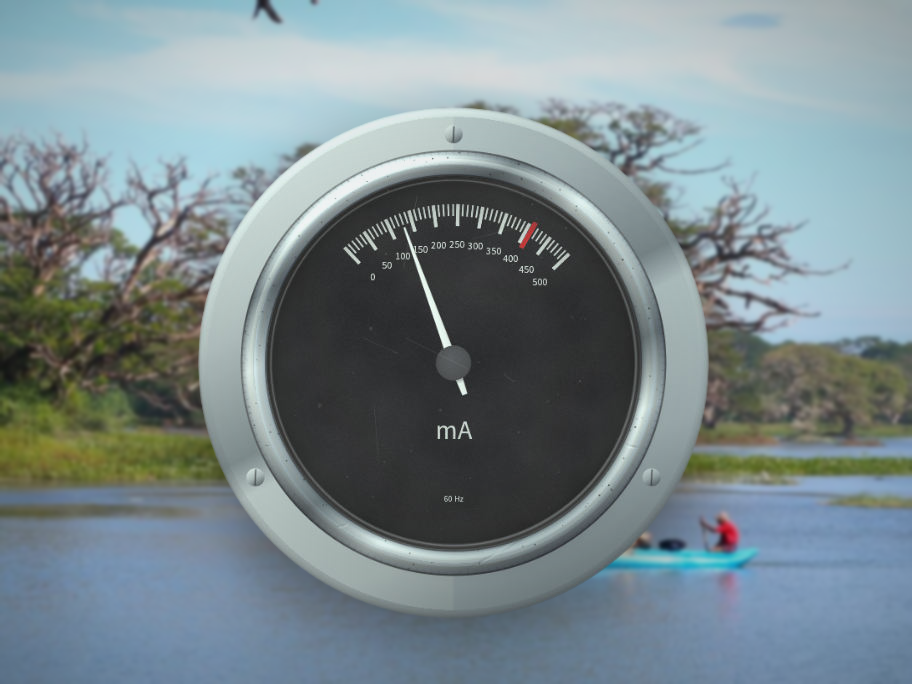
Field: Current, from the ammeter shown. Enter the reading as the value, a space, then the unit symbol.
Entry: 130 mA
